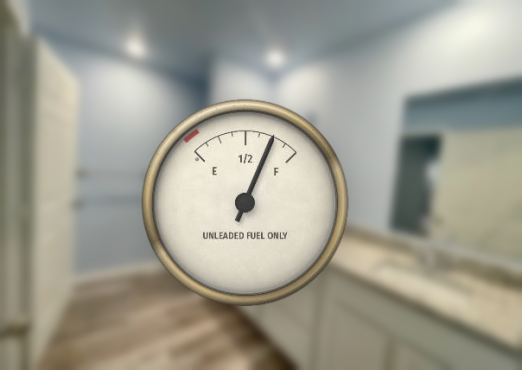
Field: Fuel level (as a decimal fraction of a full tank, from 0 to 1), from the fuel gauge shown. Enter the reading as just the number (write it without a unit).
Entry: 0.75
